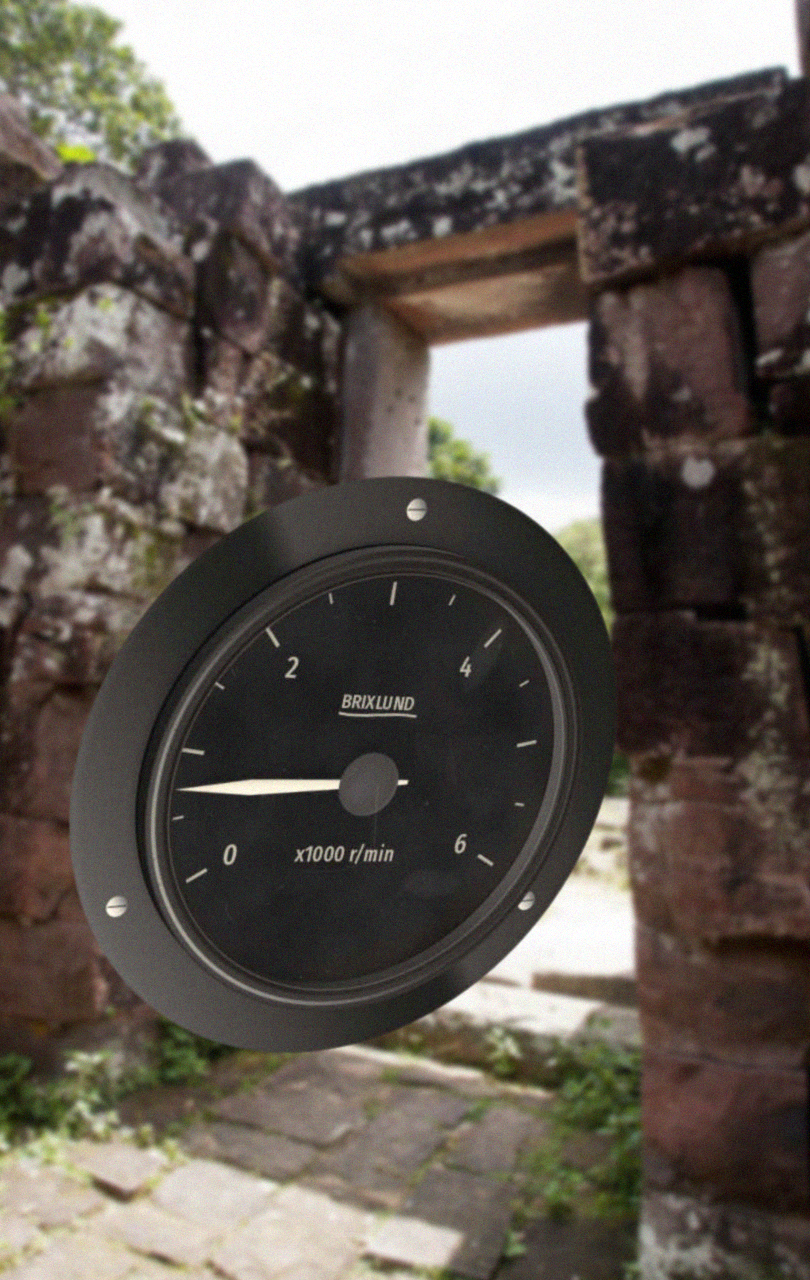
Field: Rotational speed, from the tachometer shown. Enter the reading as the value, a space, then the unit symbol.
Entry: 750 rpm
